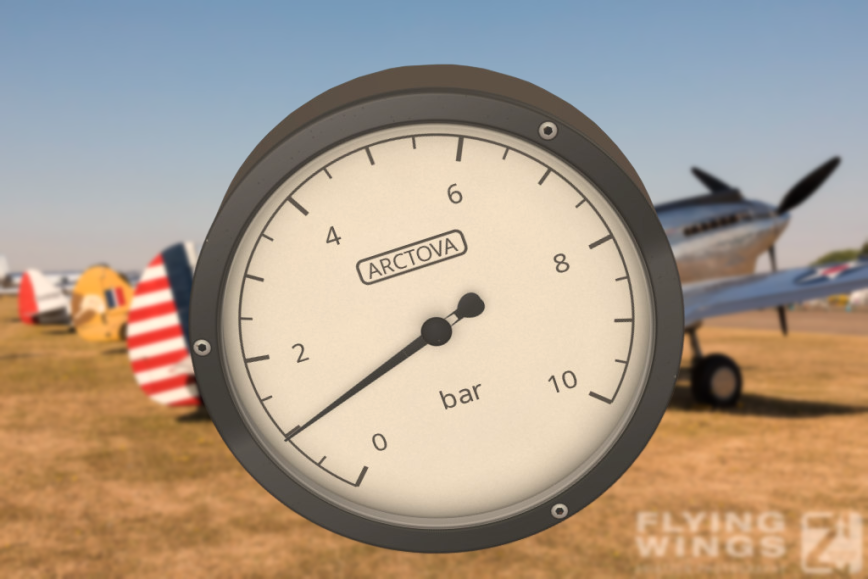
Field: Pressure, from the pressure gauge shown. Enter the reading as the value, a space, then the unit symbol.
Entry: 1 bar
